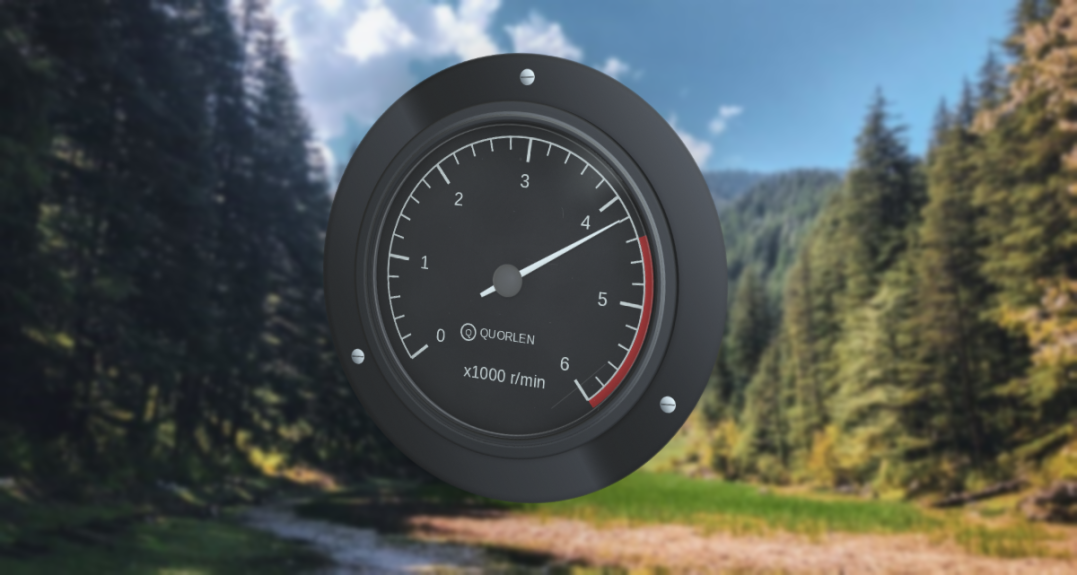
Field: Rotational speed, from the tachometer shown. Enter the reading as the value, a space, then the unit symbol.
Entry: 4200 rpm
